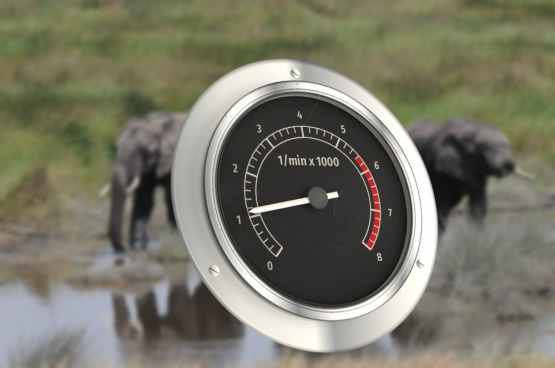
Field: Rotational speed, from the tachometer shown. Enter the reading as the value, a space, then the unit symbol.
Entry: 1100 rpm
